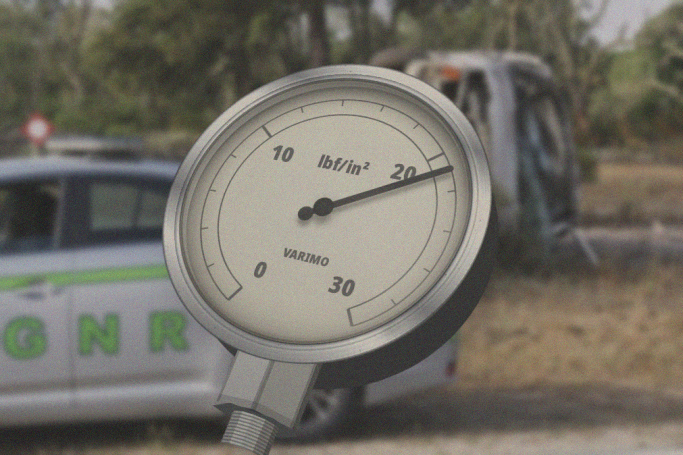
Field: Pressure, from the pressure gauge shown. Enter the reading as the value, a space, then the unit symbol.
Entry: 21 psi
